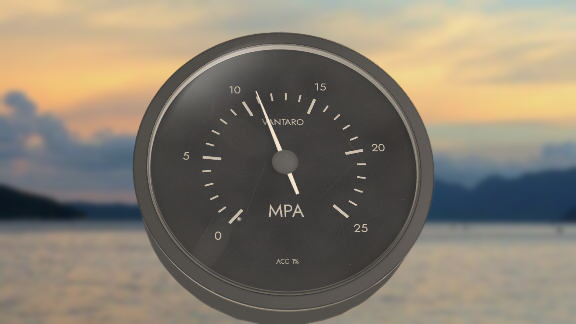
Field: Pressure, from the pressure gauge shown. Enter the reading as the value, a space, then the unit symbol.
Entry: 11 MPa
